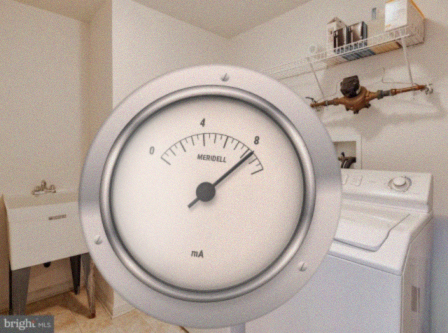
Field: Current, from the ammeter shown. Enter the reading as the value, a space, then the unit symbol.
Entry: 8.5 mA
